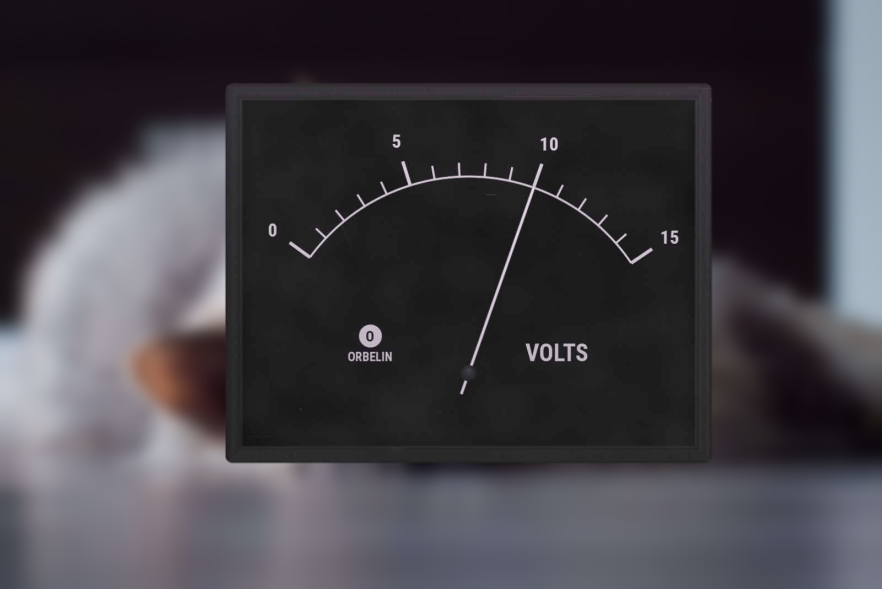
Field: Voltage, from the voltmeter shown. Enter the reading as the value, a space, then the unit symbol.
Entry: 10 V
